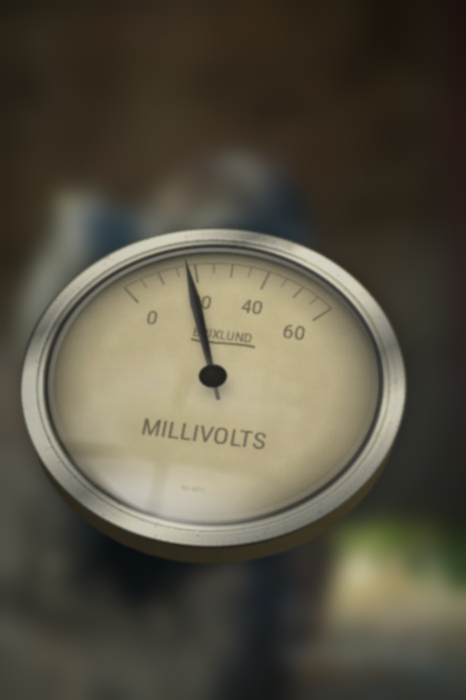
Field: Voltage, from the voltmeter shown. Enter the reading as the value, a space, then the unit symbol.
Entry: 17.5 mV
